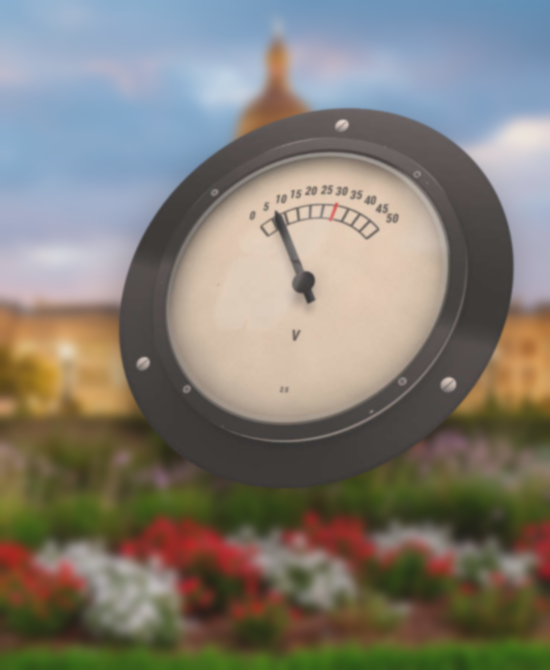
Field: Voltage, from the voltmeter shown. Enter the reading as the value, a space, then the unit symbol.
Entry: 7.5 V
